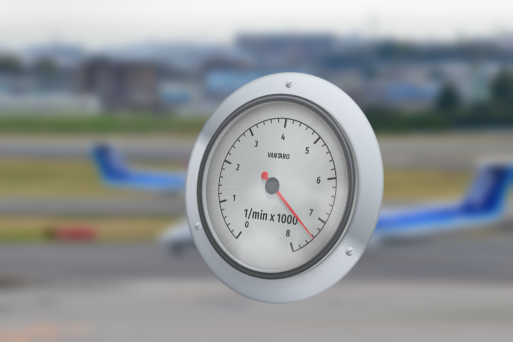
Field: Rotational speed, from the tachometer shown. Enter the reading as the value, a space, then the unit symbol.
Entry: 7400 rpm
